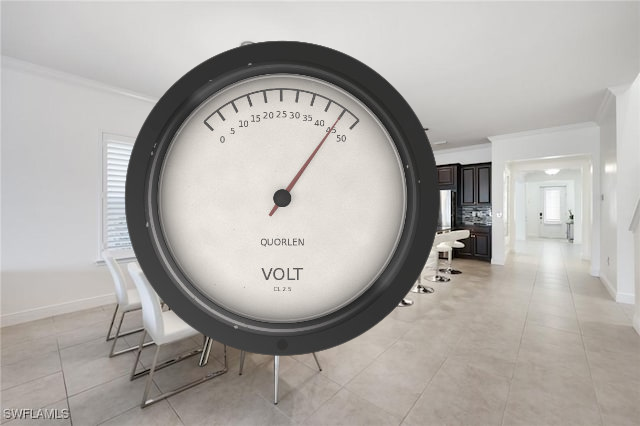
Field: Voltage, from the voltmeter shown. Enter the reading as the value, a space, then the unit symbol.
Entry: 45 V
